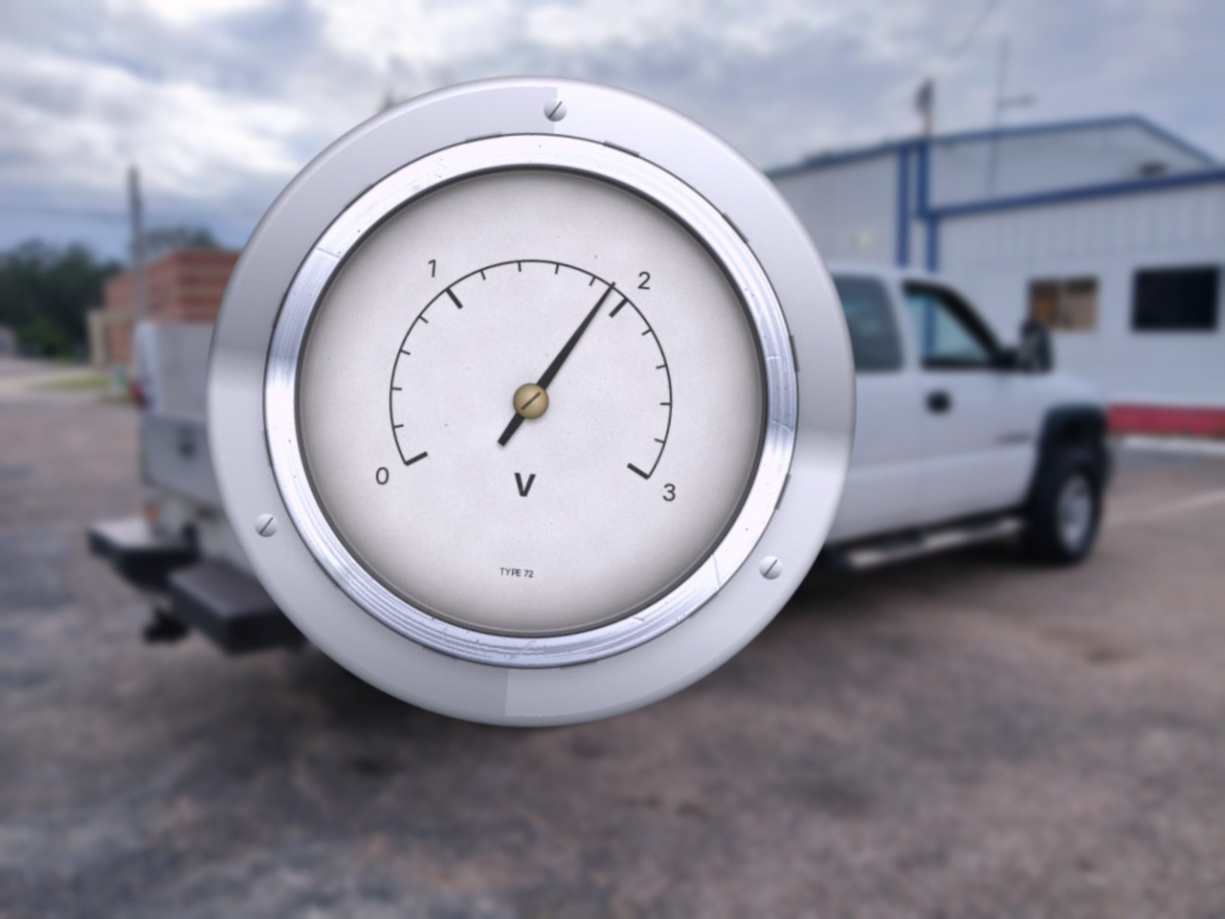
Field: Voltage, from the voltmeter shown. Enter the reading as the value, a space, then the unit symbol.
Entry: 1.9 V
